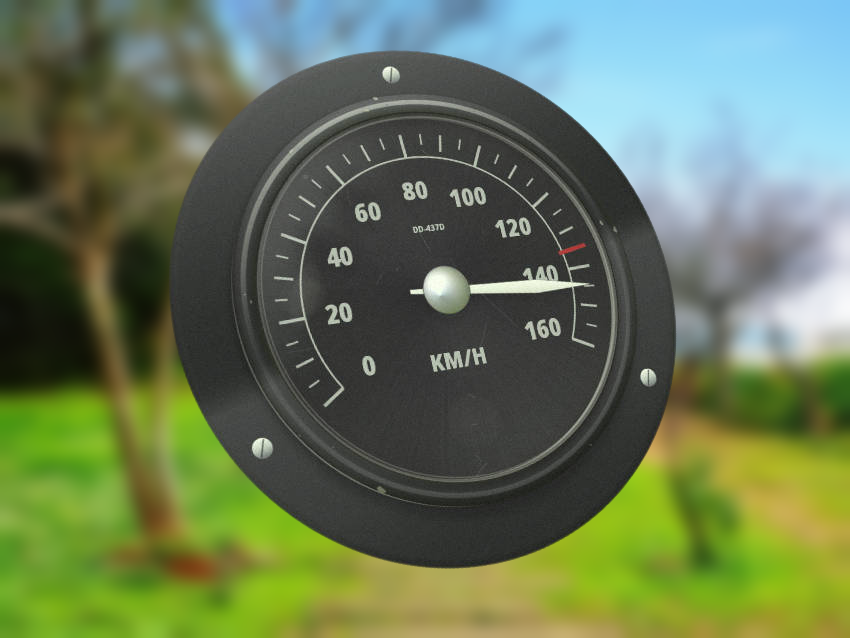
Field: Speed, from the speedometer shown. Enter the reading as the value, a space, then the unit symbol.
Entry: 145 km/h
